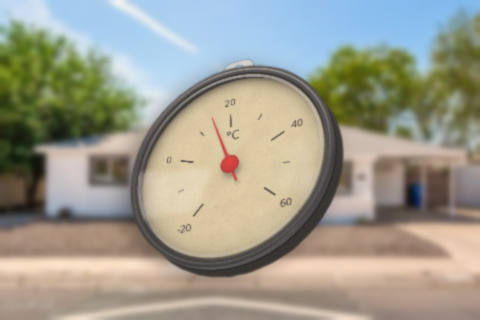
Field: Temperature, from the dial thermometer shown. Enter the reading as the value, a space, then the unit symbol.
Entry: 15 °C
